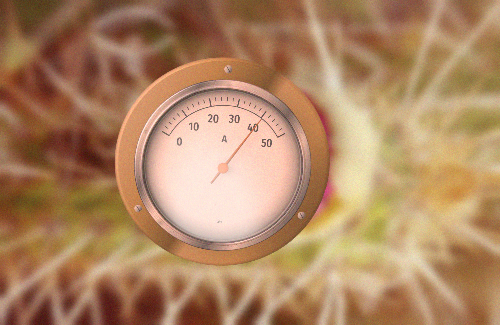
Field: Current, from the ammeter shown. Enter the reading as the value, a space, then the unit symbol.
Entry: 40 A
